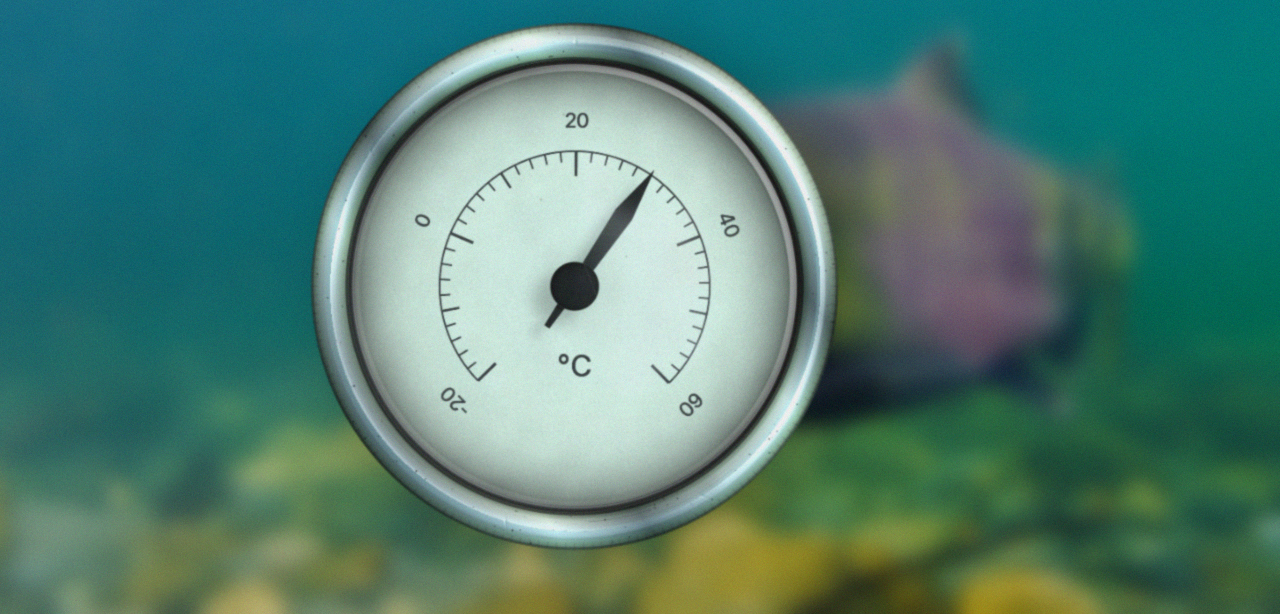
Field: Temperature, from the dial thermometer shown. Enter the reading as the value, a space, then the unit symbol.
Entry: 30 °C
